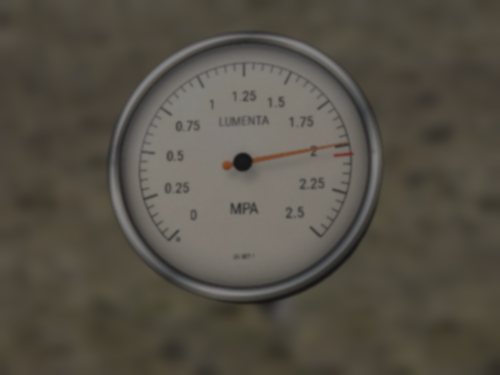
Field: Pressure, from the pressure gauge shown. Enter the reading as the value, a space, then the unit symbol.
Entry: 2 MPa
